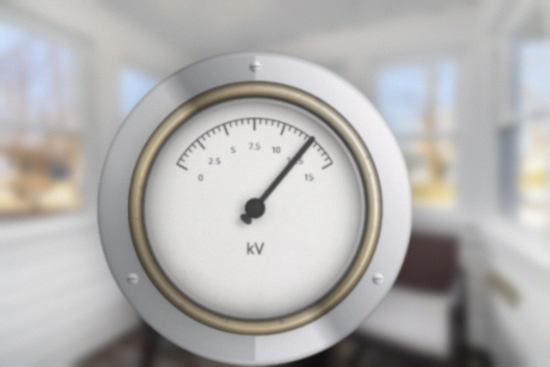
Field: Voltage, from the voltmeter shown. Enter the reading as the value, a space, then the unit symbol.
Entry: 12.5 kV
